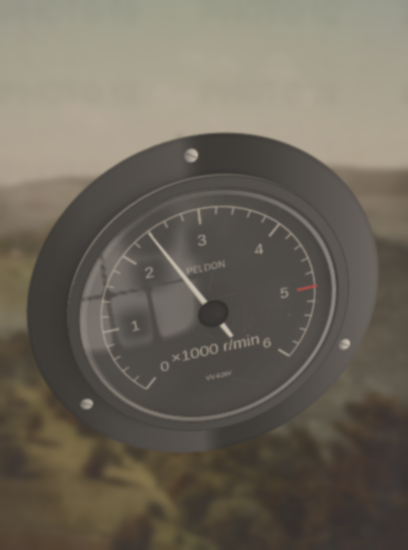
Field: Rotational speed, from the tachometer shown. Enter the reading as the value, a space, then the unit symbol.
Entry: 2400 rpm
